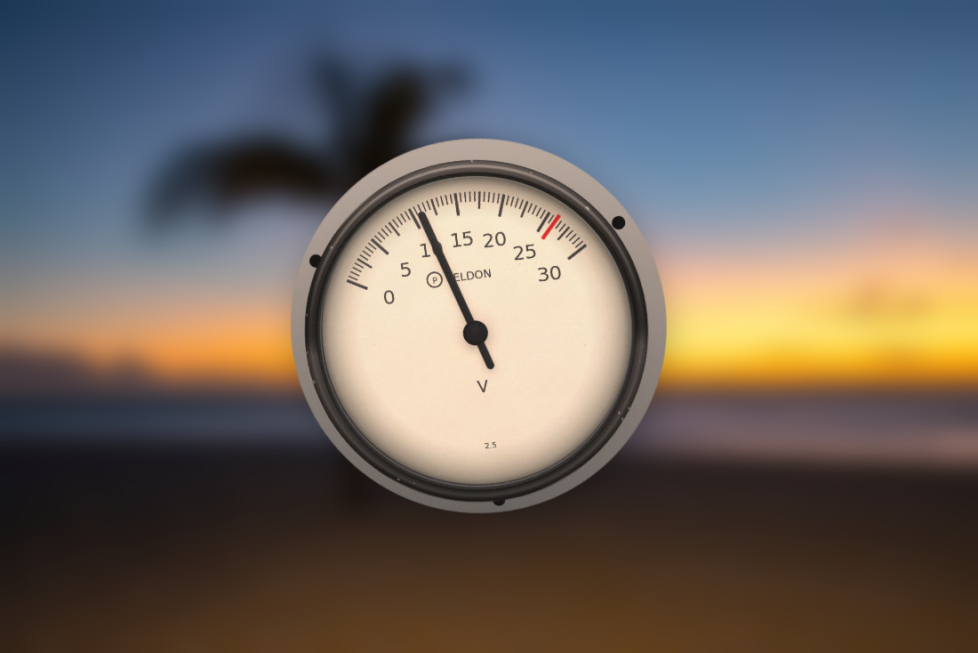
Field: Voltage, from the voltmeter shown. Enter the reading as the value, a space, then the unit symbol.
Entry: 11 V
